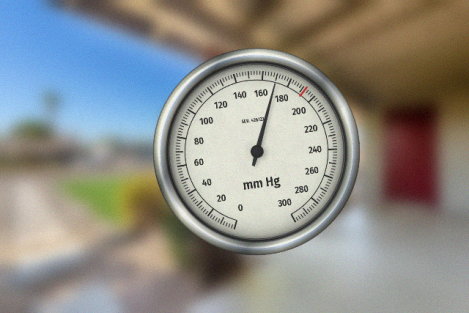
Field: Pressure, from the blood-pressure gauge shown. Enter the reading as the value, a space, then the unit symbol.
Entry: 170 mmHg
